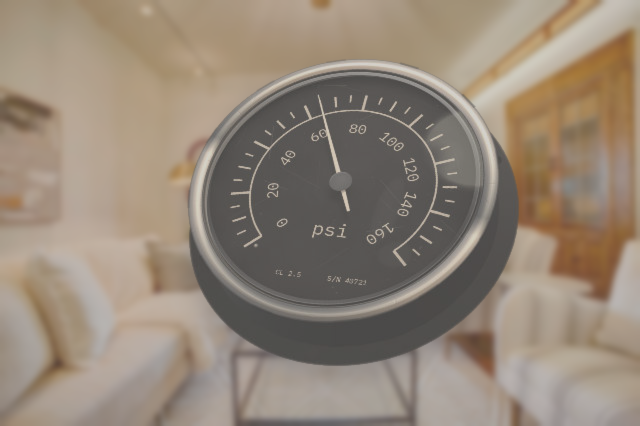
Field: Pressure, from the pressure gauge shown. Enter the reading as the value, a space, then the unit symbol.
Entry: 65 psi
